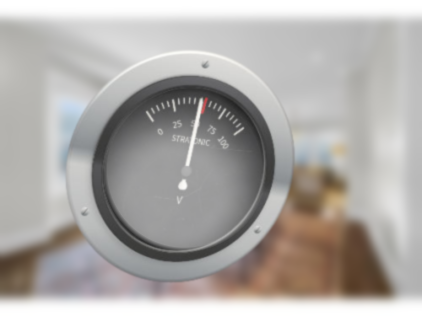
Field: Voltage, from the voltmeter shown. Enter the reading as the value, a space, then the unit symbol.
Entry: 50 V
